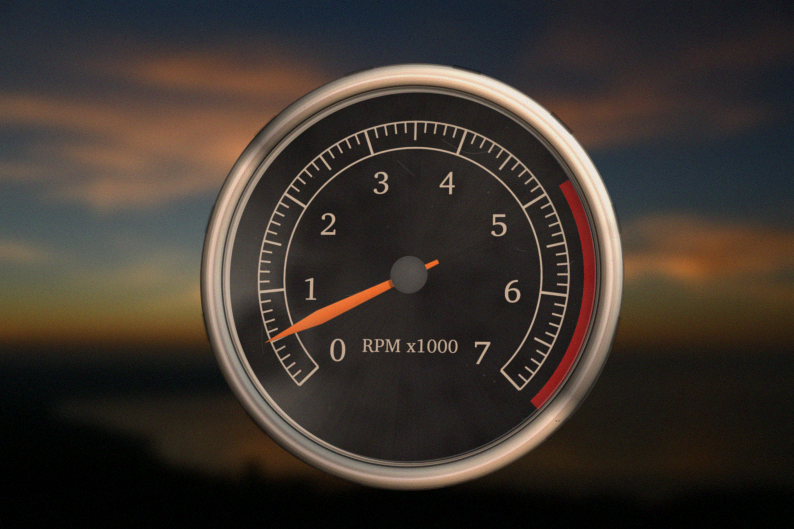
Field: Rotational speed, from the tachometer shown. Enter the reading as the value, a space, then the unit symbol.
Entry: 500 rpm
